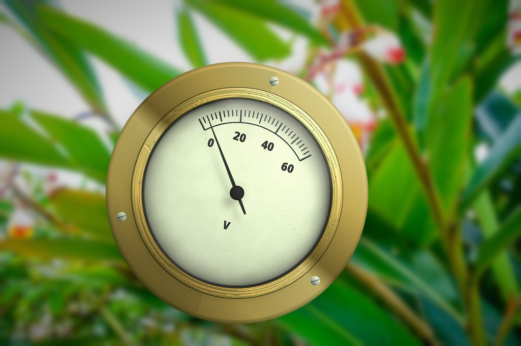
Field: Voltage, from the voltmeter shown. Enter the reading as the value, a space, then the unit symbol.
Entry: 4 V
